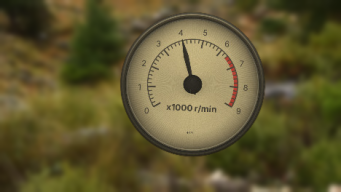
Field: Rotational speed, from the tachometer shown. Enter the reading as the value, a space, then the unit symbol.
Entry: 4000 rpm
